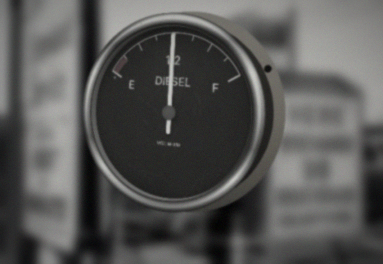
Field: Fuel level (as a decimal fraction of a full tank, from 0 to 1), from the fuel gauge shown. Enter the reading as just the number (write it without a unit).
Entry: 0.5
